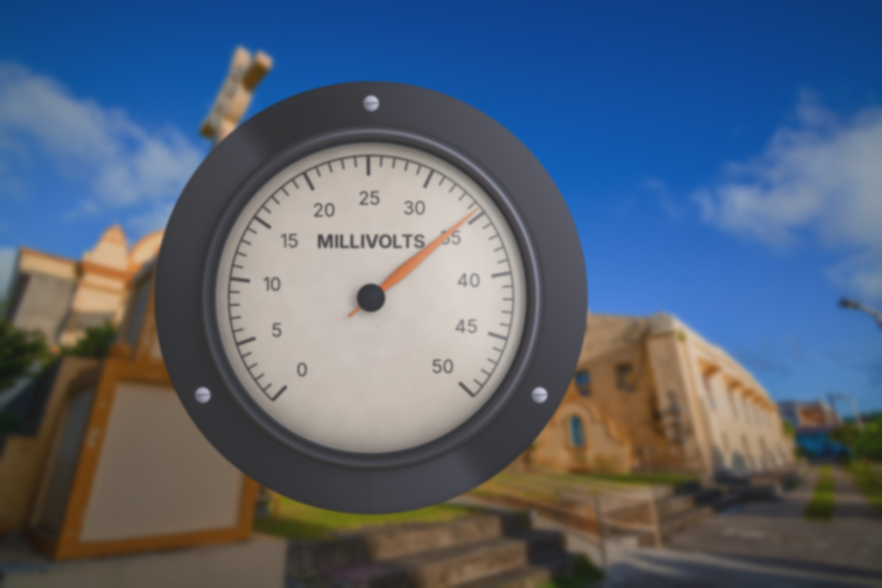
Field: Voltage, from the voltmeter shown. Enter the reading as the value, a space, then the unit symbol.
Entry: 34.5 mV
